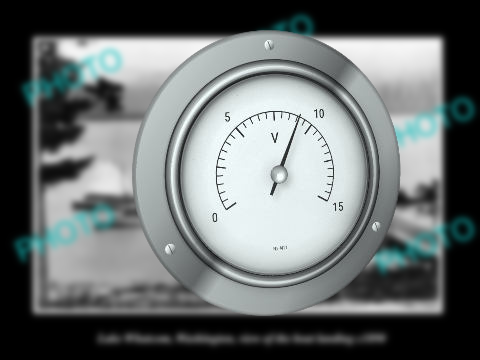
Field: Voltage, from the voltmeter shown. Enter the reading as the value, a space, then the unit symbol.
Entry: 9 V
